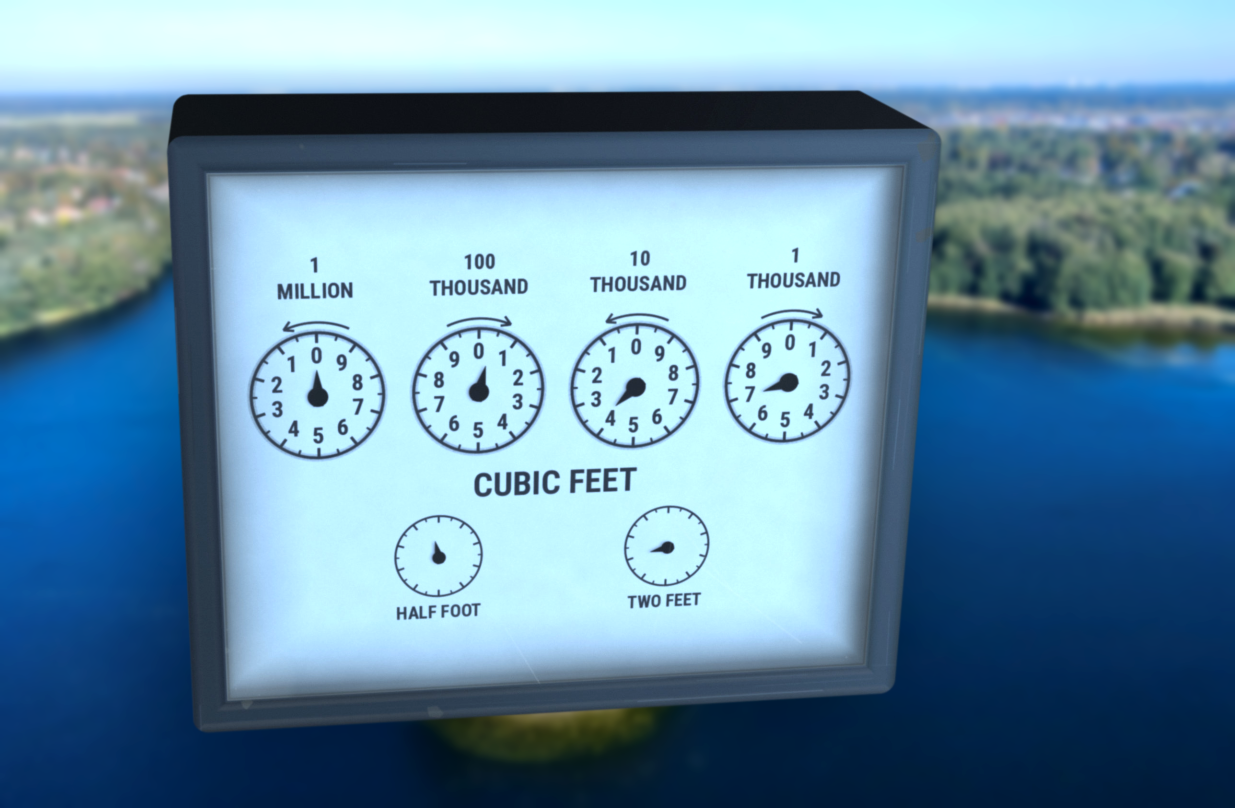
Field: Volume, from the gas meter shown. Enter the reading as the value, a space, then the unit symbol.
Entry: 3700 ft³
